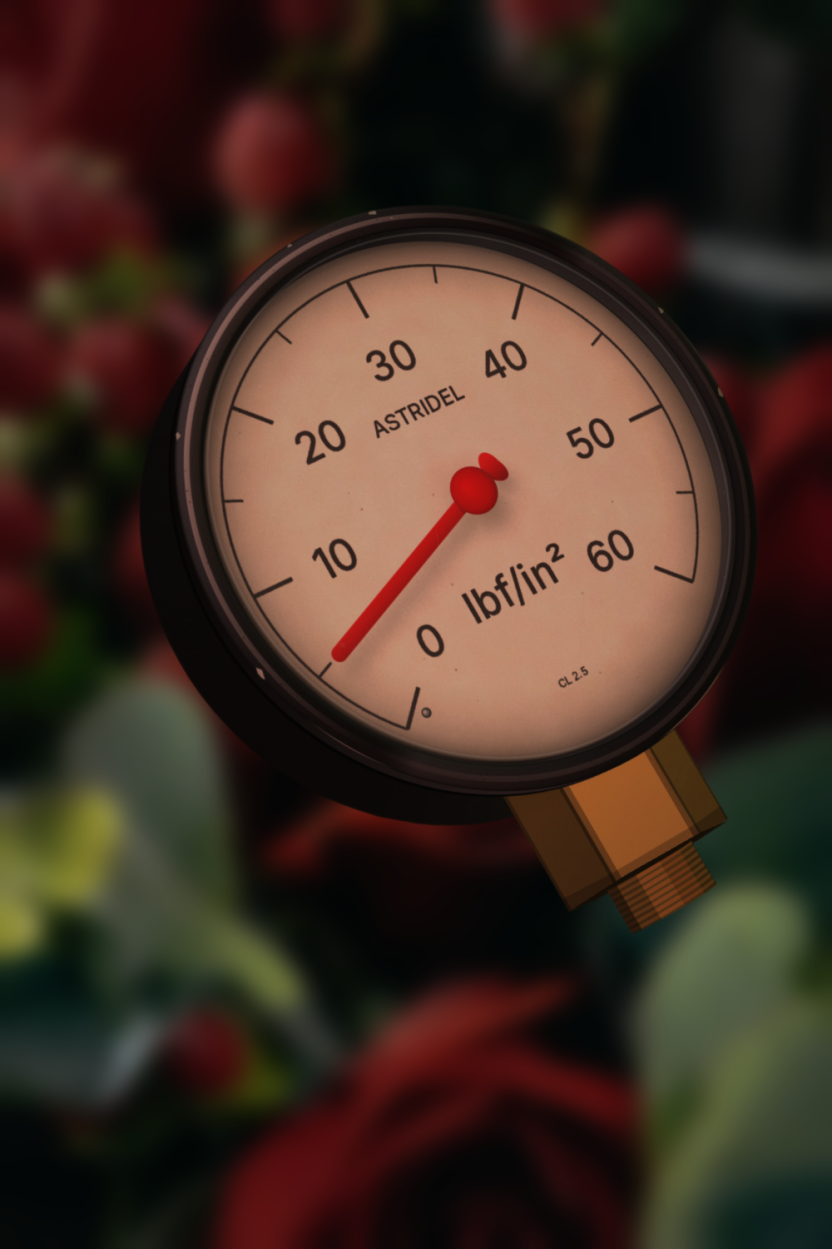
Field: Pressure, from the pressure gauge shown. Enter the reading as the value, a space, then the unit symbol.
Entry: 5 psi
